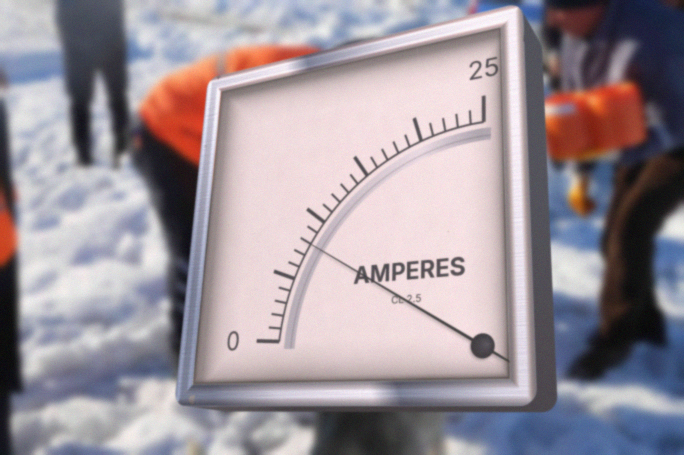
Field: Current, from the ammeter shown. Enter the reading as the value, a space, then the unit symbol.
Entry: 8 A
